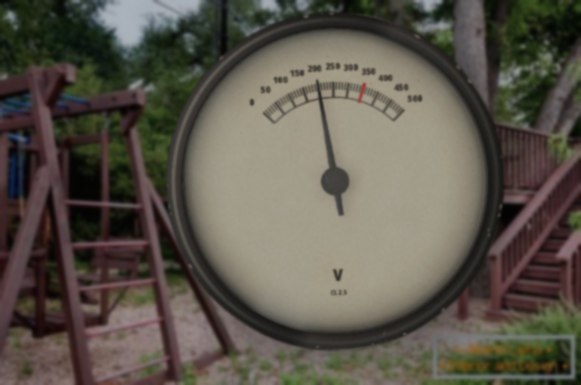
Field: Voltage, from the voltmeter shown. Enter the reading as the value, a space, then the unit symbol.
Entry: 200 V
